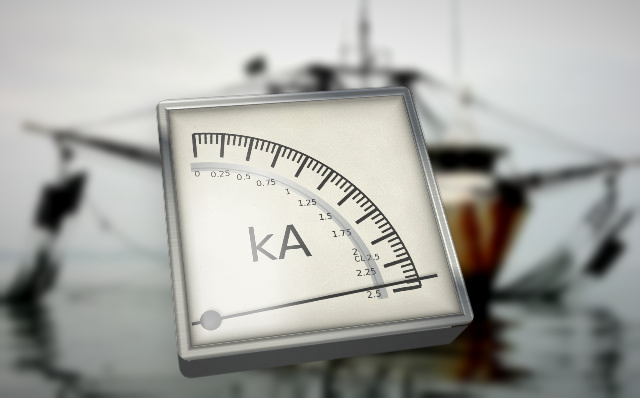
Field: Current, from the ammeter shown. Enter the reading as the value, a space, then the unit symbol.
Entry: 2.45 kA
